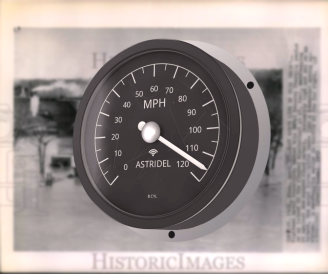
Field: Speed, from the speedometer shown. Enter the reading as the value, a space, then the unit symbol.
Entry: 115 mph
